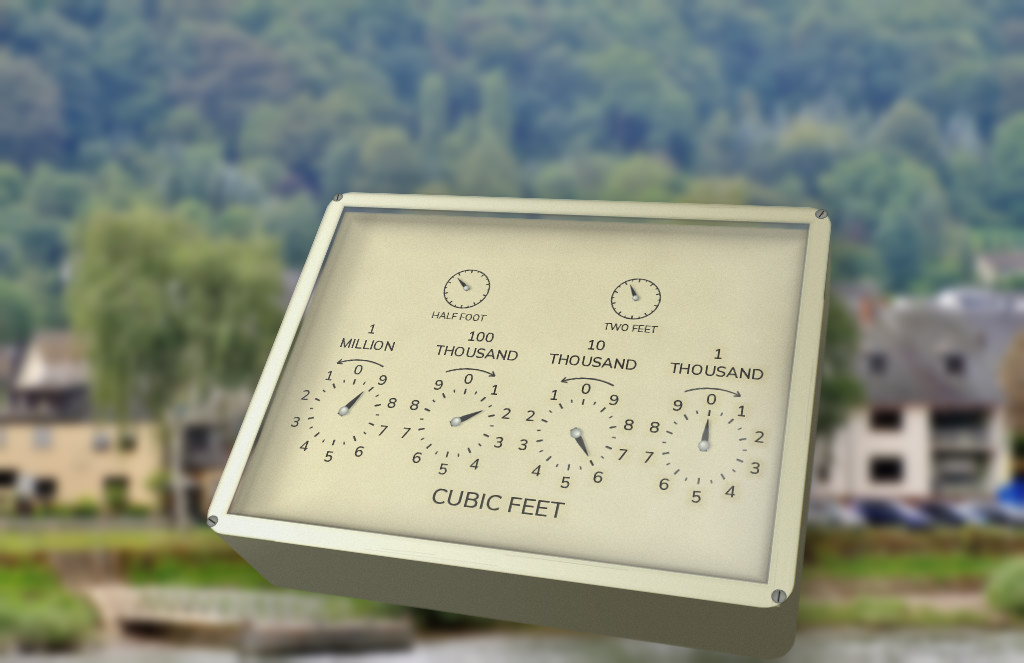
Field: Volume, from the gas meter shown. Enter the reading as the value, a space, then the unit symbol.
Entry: 916000 ft³
